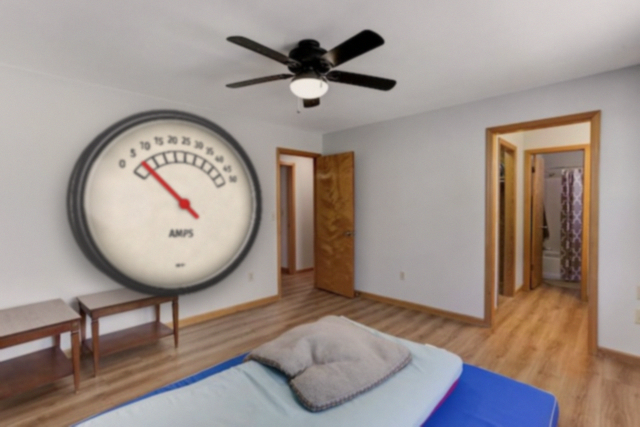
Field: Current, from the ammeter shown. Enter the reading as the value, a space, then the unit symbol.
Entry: 5 A
